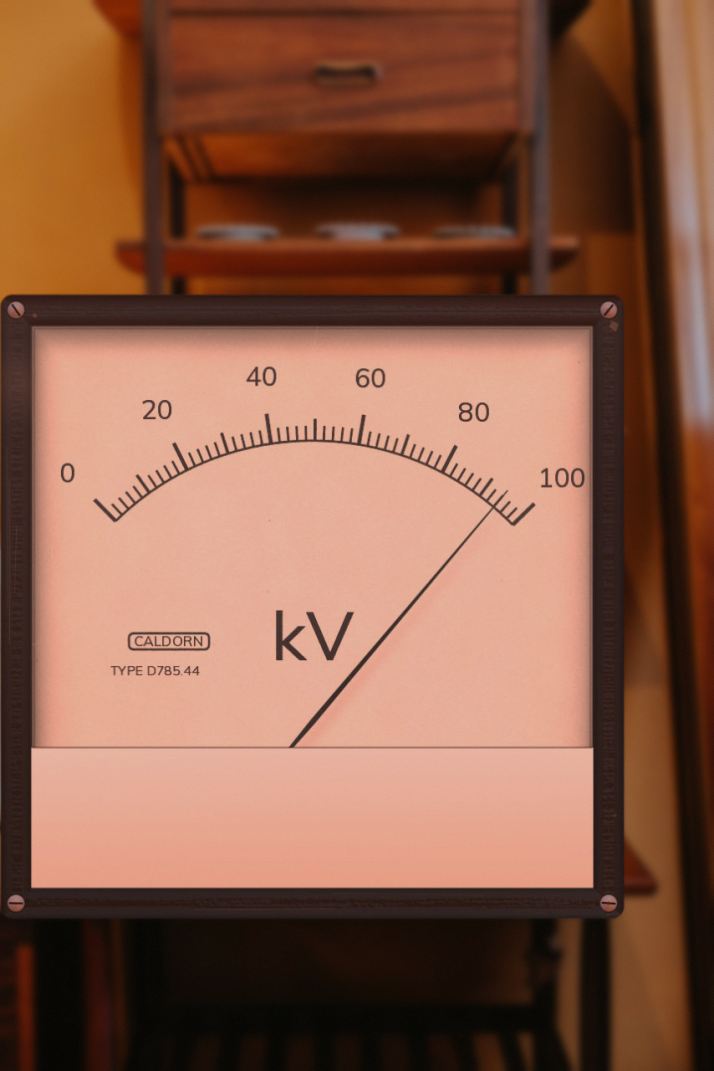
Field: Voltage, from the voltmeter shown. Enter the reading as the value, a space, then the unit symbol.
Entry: 94 kV
